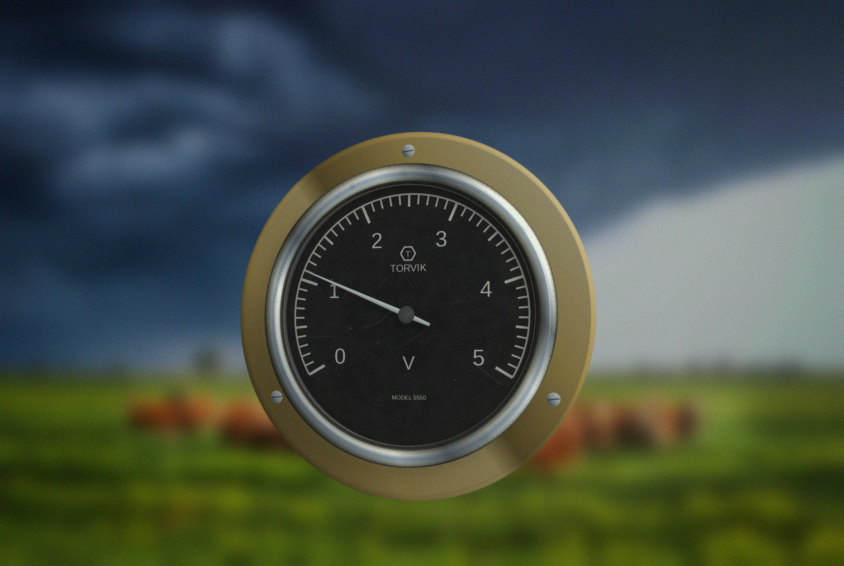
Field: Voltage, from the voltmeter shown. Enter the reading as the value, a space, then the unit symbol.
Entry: 1.1 V
